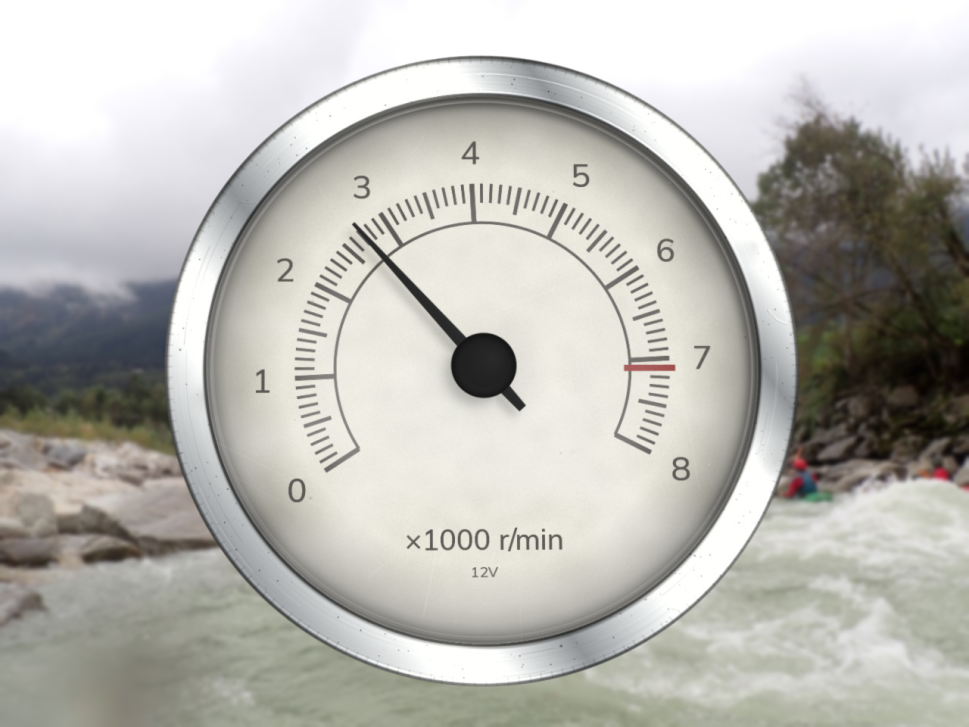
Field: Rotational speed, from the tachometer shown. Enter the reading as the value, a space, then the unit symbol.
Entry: 2700 rpm
